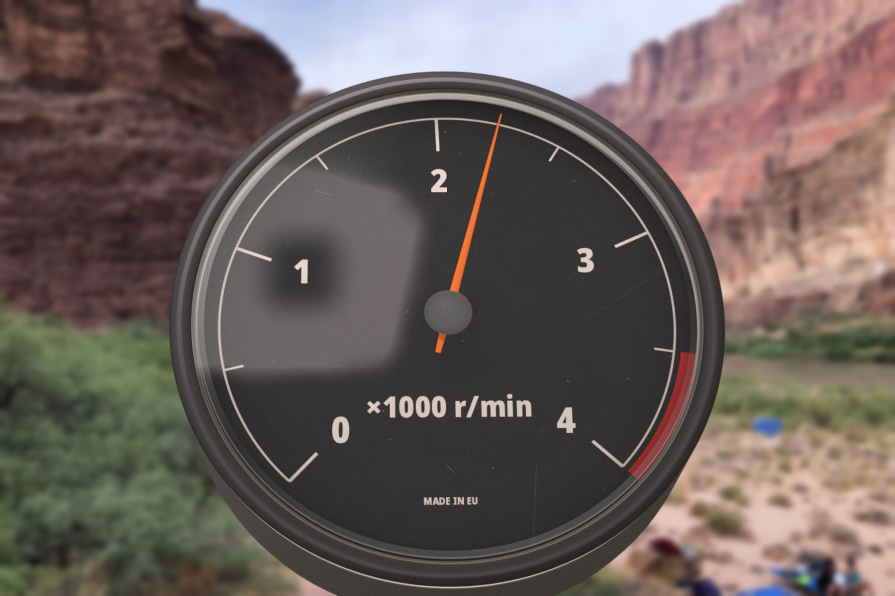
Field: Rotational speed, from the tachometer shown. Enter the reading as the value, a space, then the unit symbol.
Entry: 2250 rpm
